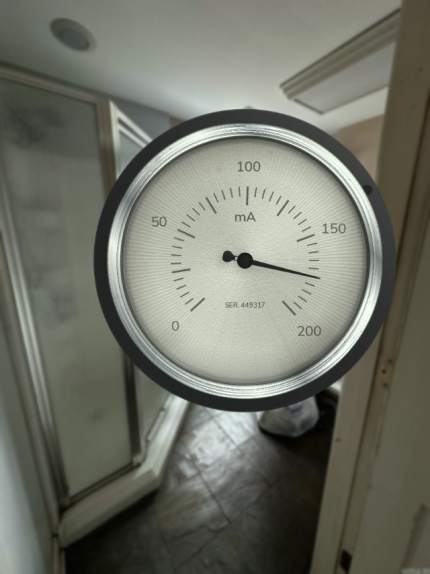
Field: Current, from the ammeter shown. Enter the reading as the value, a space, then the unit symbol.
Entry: 175 mA
